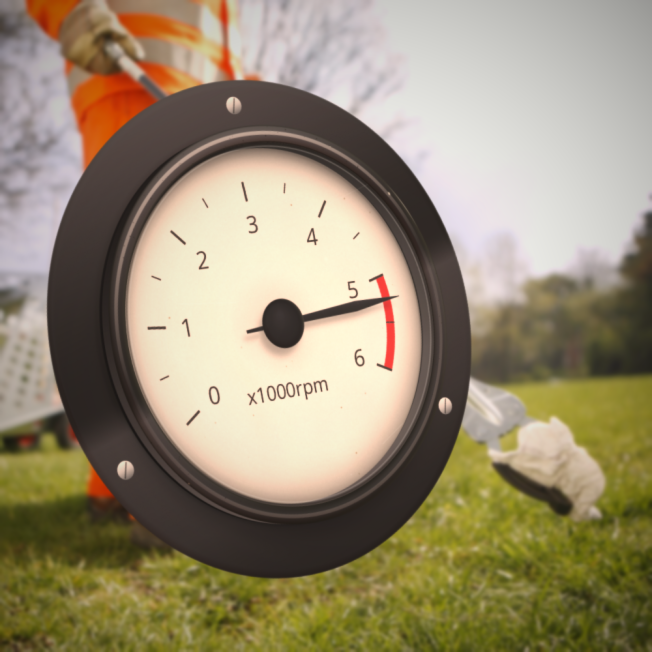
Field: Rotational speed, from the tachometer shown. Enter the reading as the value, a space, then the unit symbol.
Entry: 5250 rpm
